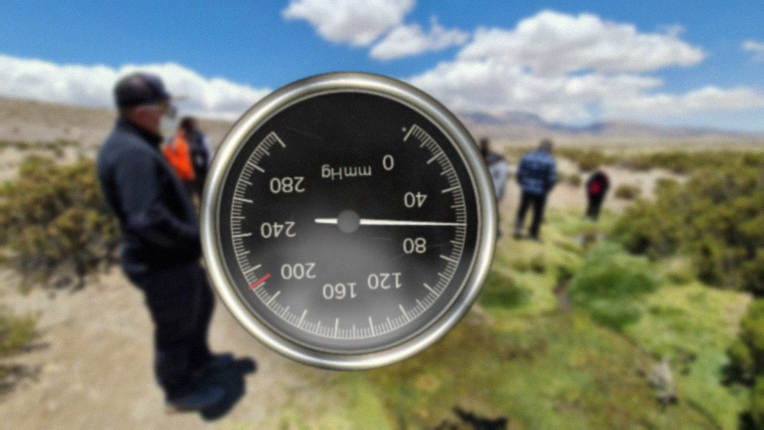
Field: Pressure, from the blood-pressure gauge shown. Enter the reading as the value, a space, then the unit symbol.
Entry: 60 mmHg
